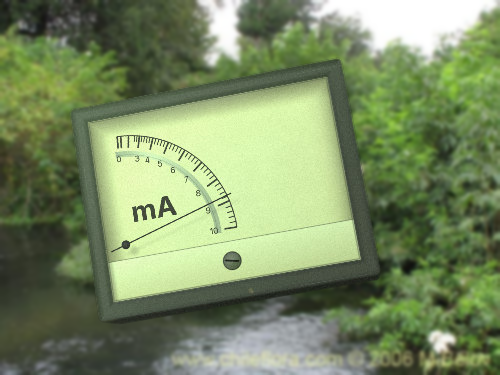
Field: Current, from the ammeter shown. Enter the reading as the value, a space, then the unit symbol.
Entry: 8.8 mA
